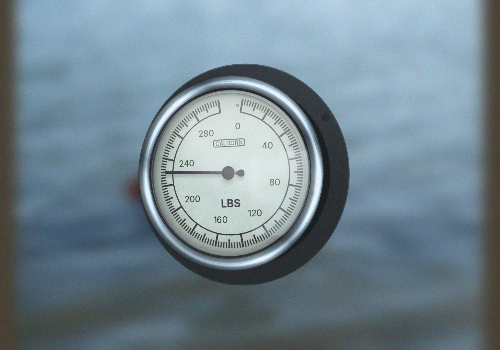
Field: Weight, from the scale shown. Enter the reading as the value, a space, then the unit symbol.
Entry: 230 lb
